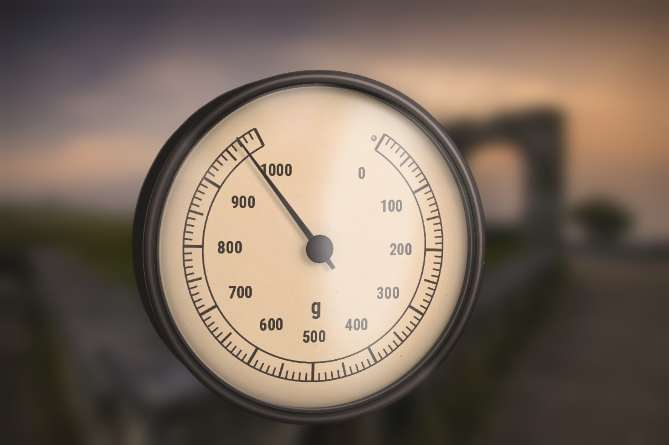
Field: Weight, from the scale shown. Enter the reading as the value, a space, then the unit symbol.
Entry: 970 g
